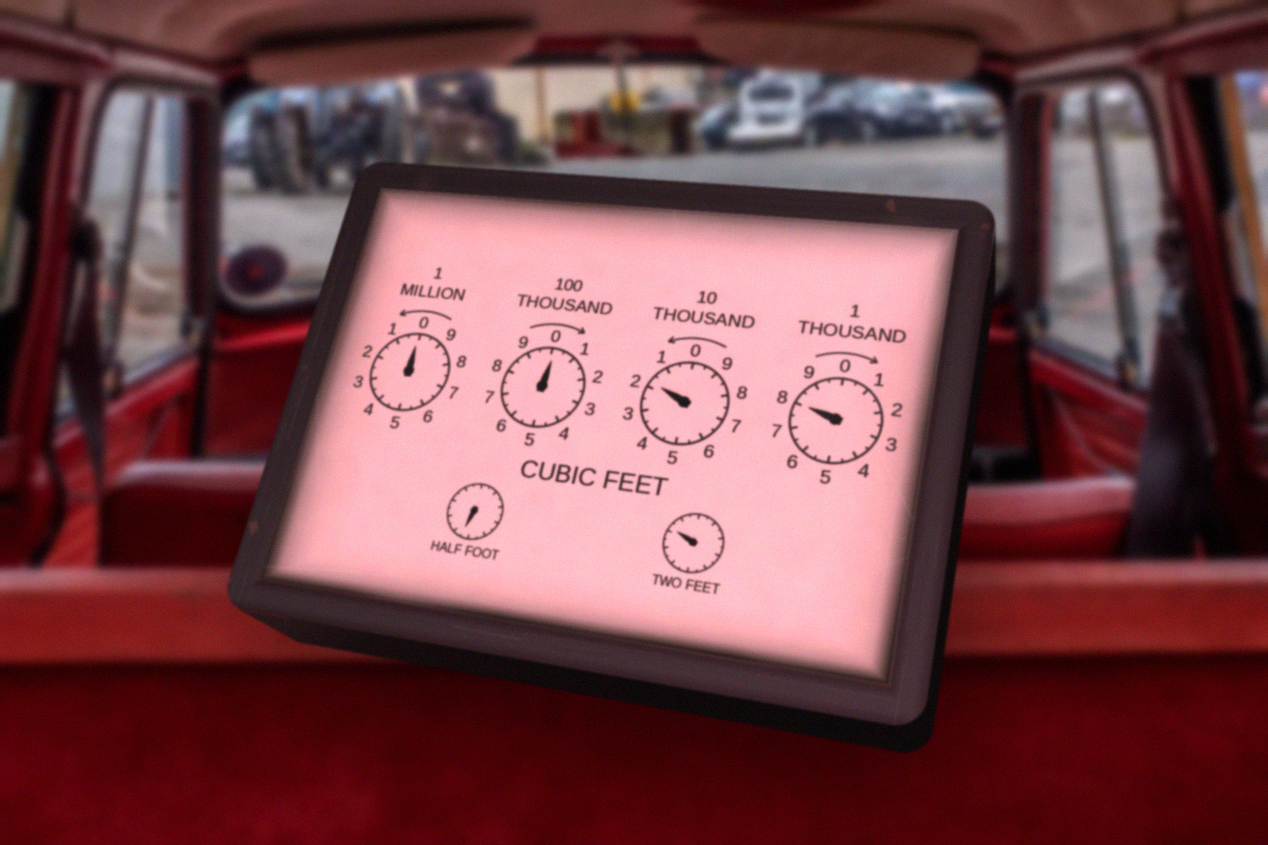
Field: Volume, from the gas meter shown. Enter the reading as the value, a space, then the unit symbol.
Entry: 1800 ft³
